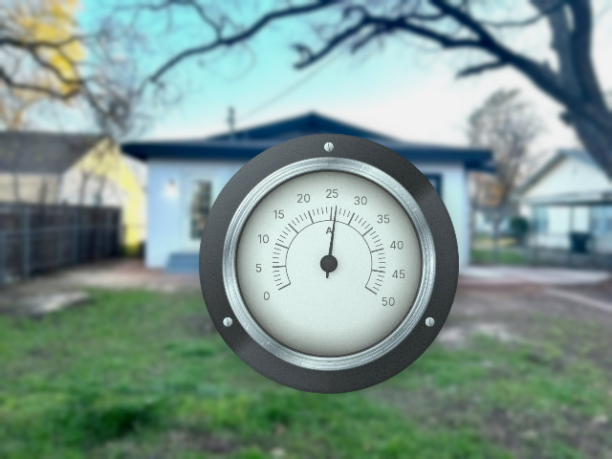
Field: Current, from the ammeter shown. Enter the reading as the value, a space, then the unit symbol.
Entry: 26 A
